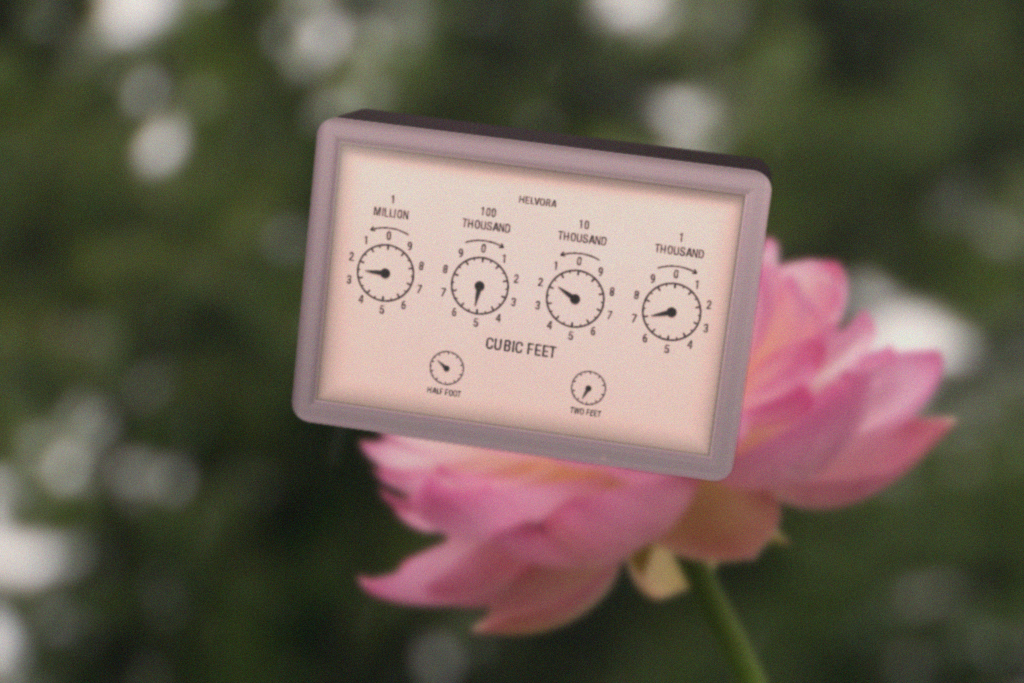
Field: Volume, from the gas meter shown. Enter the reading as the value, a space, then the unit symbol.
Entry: 251700 ft³
